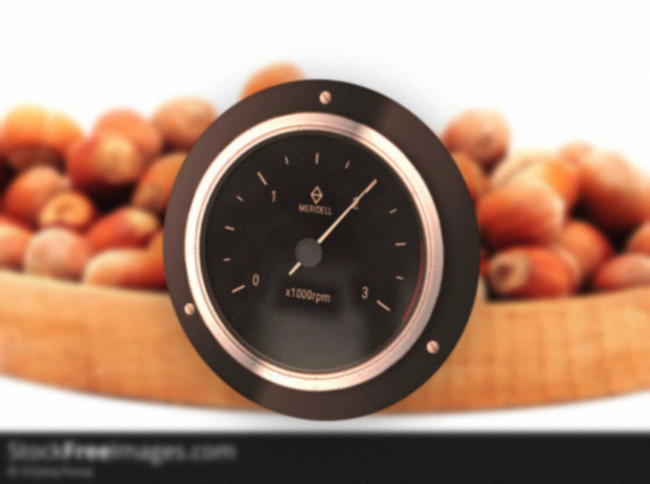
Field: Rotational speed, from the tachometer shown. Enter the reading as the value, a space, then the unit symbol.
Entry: 2000 rpm
